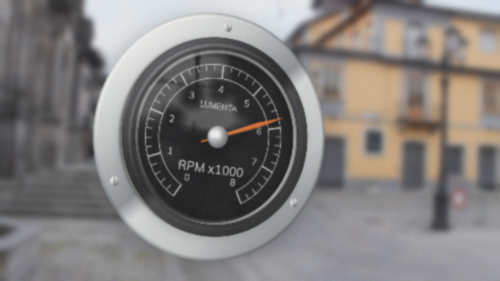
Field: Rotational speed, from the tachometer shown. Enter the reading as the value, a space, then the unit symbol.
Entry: 5800 rpm
